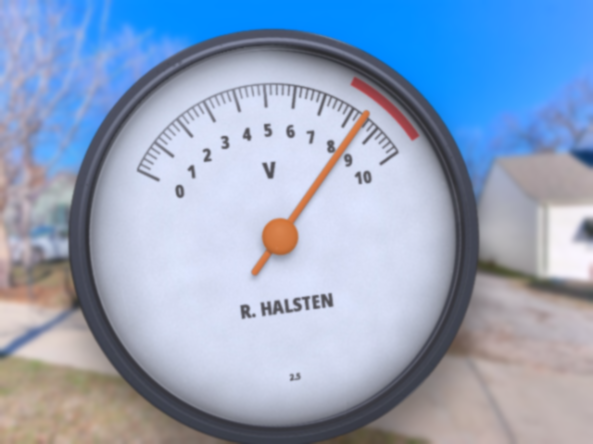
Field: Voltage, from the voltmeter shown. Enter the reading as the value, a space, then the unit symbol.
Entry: 8.4 V
